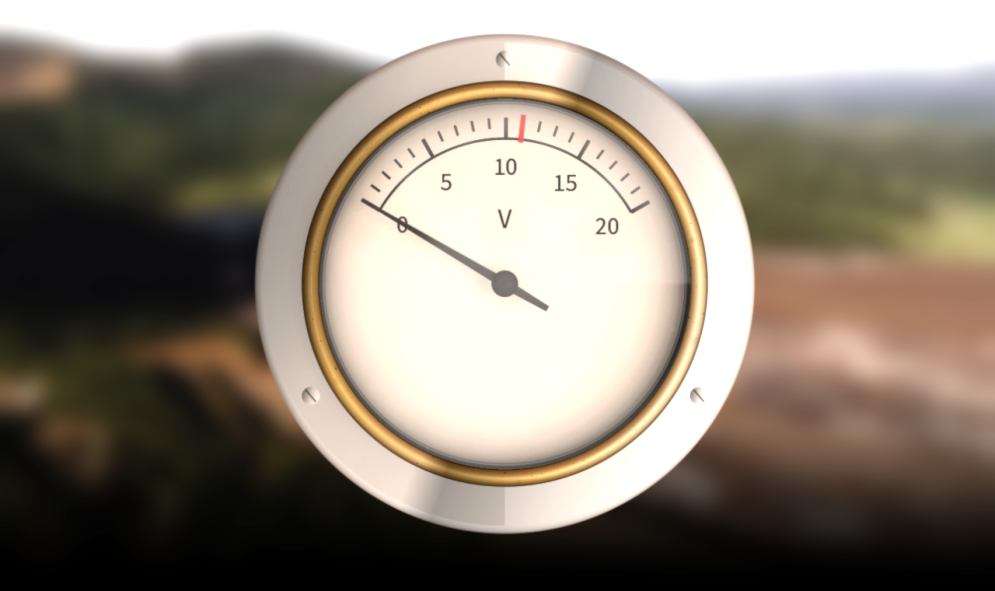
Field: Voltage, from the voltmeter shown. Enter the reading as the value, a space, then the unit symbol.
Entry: 0 V
